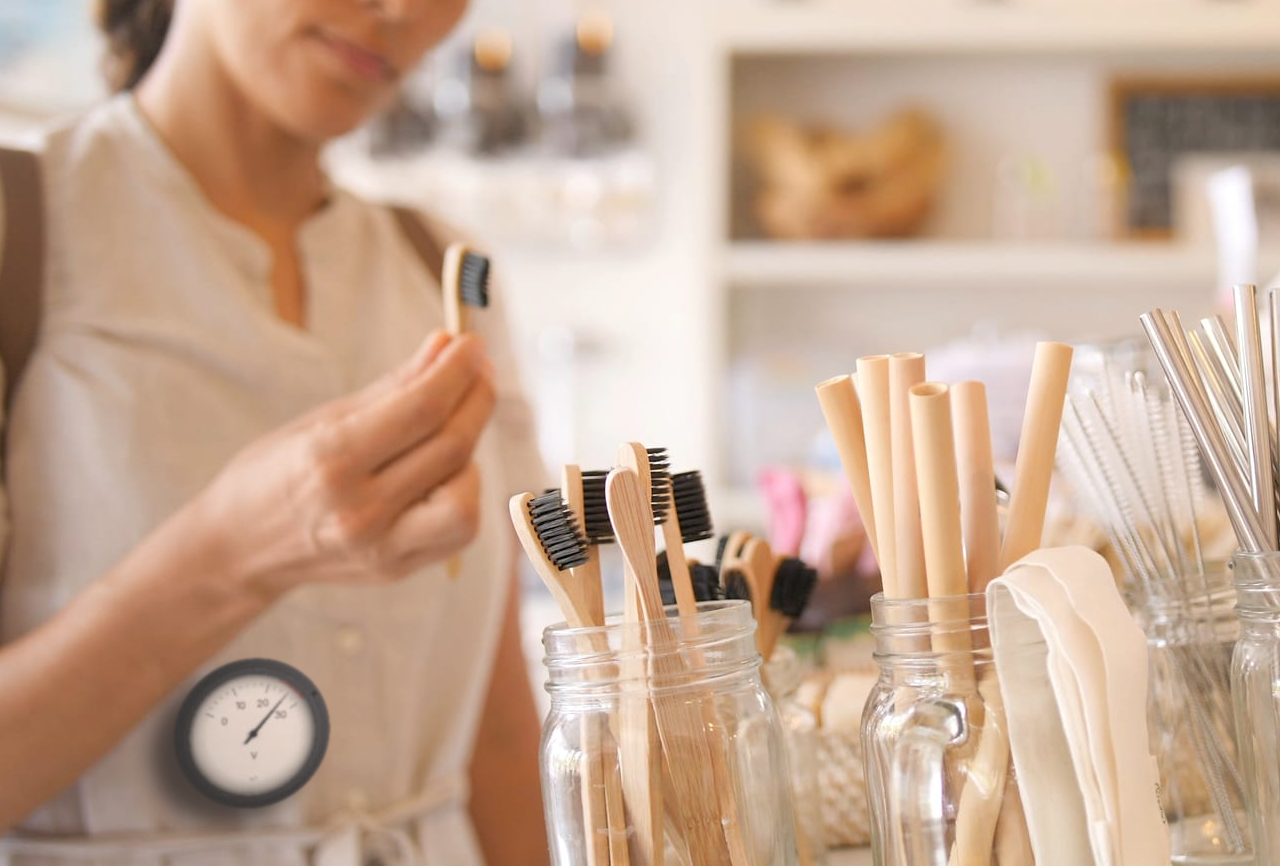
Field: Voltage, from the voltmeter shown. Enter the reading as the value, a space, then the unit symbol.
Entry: 26 V
